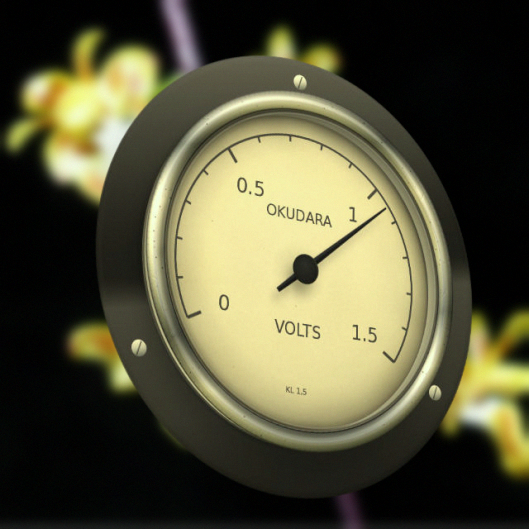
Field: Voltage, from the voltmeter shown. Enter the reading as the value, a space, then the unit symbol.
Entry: 1.05 V
